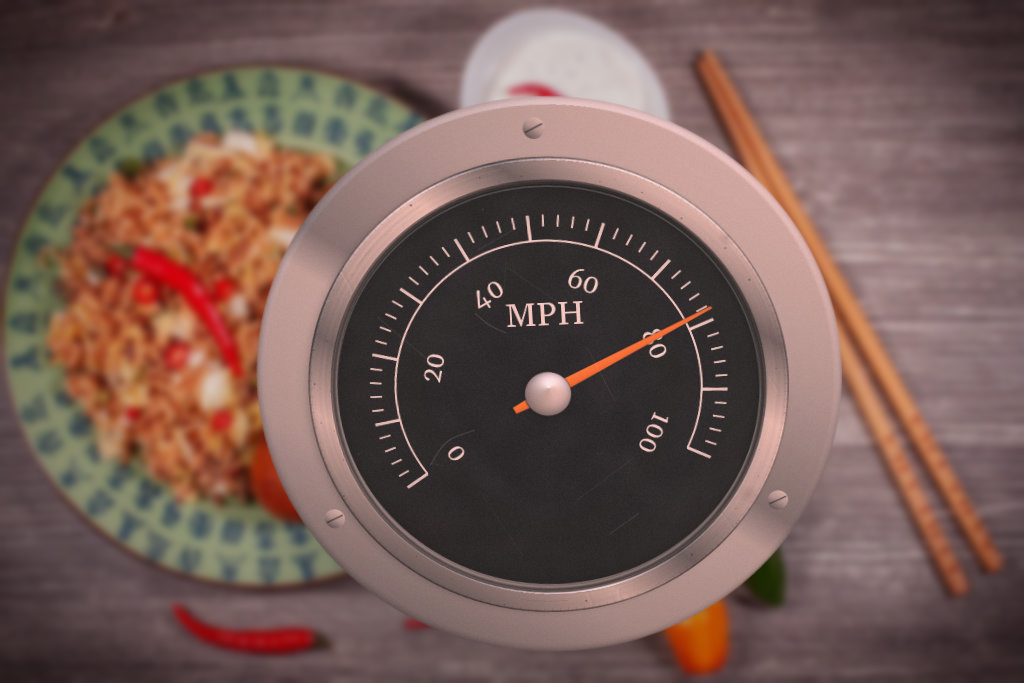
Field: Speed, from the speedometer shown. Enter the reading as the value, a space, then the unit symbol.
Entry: 78 mph
